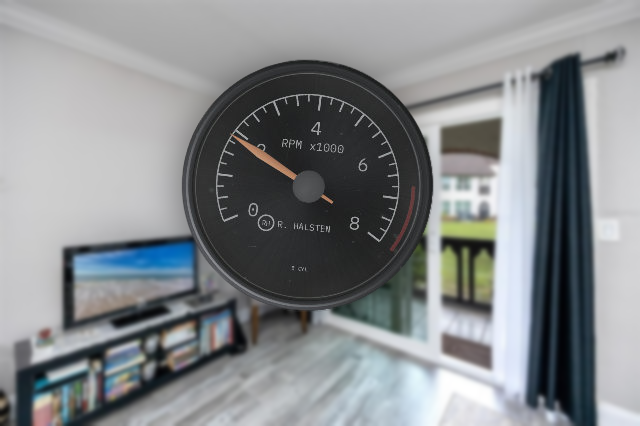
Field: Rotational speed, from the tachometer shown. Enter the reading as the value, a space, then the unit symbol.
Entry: 1875 rpm
